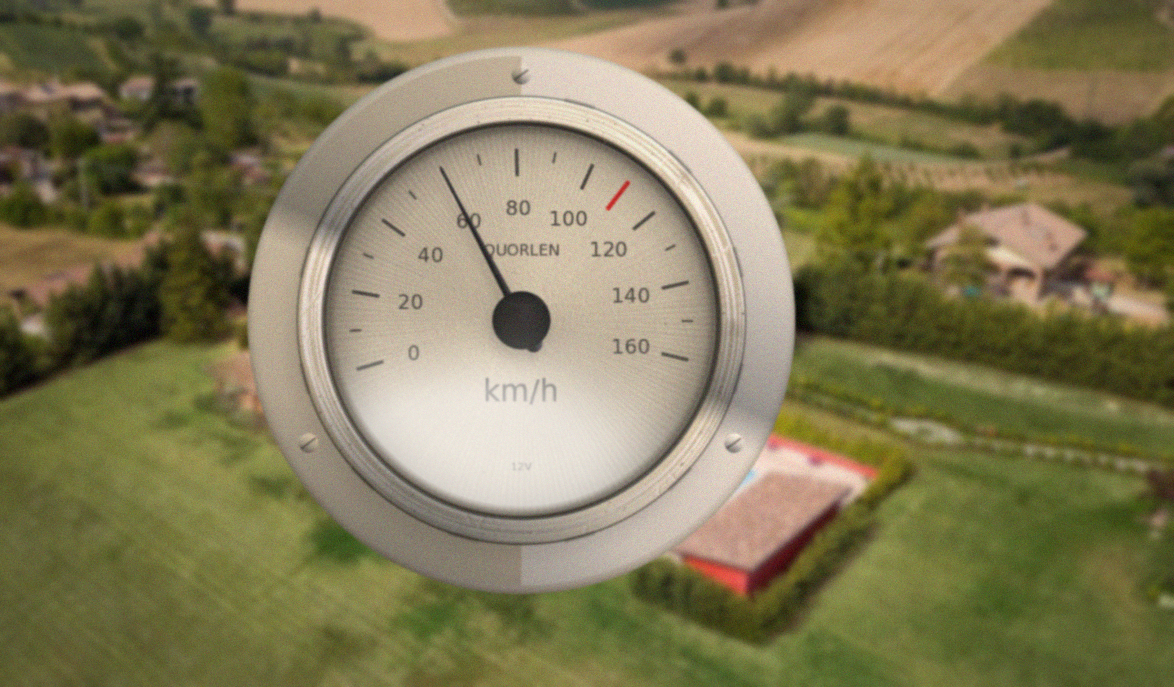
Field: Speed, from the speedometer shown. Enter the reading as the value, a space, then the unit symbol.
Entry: 60 km/h
